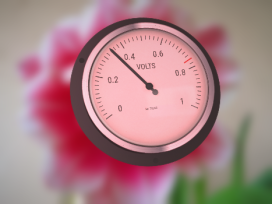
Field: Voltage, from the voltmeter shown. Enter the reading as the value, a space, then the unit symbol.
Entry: 0.34 V
